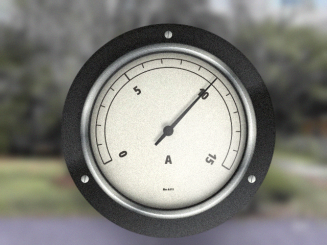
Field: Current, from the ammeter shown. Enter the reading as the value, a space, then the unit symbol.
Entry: 10 A
